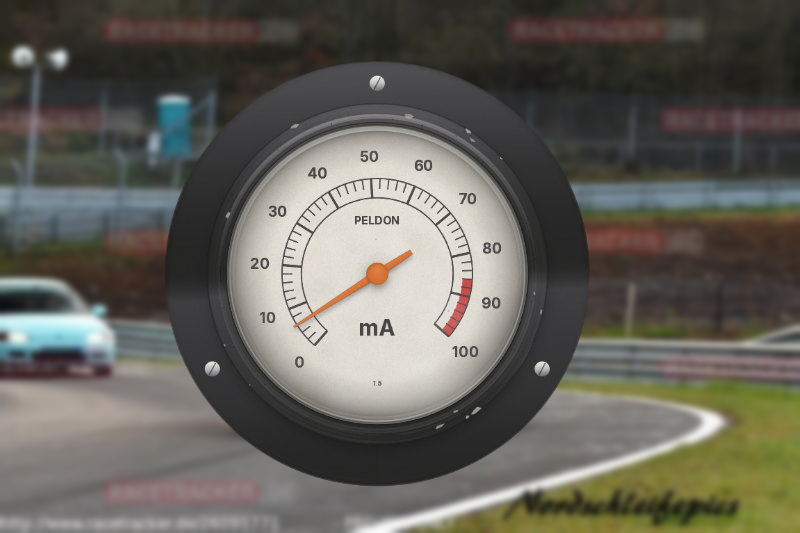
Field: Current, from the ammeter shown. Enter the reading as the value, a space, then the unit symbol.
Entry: 6 mA
